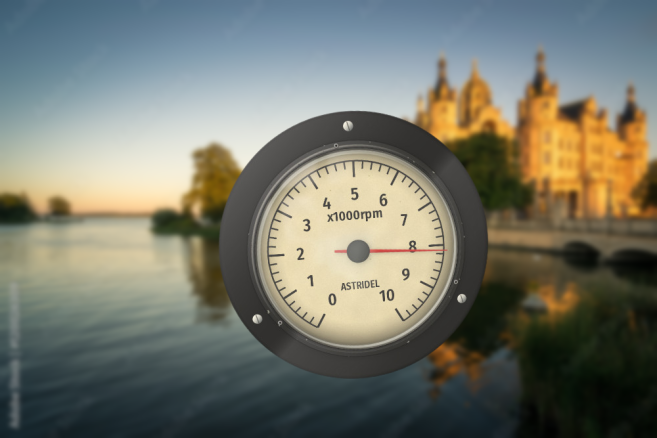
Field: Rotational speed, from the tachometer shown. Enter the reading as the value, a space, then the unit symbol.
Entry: 8100 rpm
